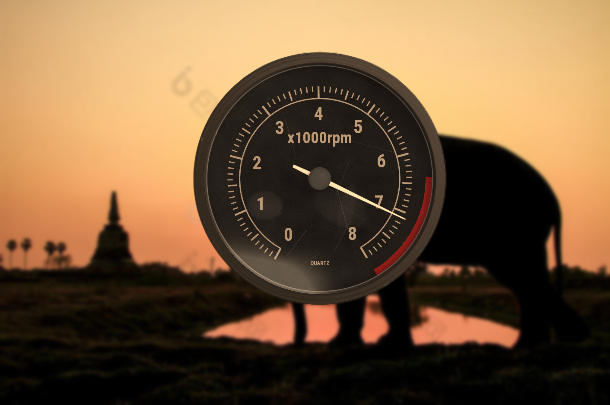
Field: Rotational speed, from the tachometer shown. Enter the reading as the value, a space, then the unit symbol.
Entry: 7100 rpm
